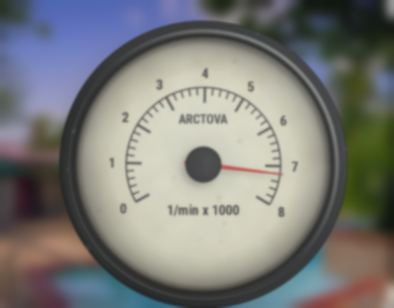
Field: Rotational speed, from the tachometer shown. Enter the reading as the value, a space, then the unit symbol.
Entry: 7200 rpm
